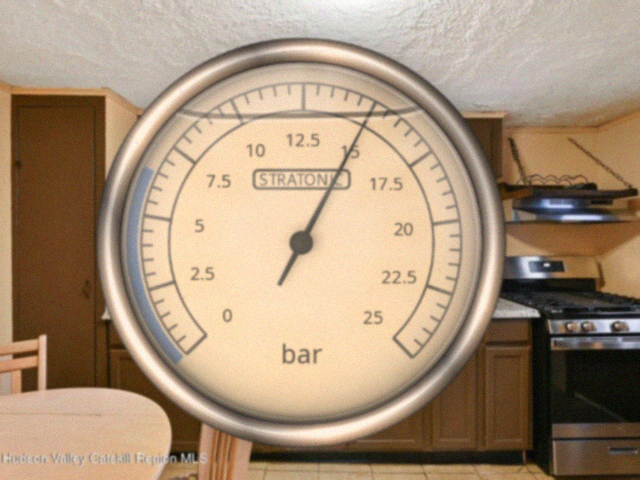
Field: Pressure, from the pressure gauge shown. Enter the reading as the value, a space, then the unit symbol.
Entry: 15 bar
